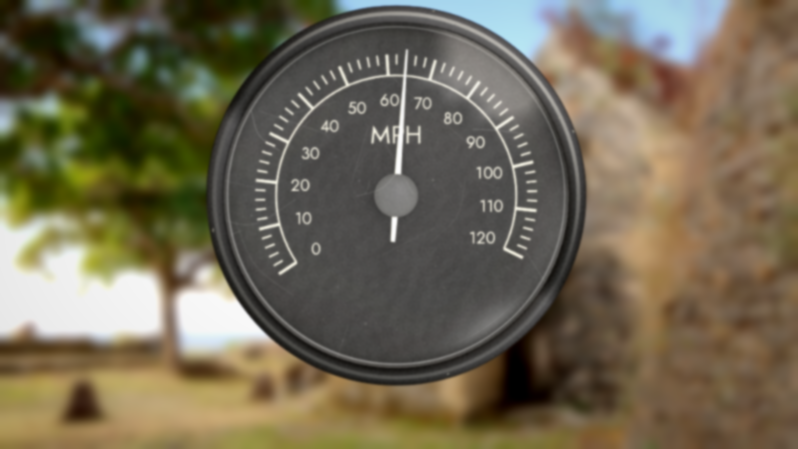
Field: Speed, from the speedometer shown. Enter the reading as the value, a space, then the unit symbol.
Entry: 64 mph
